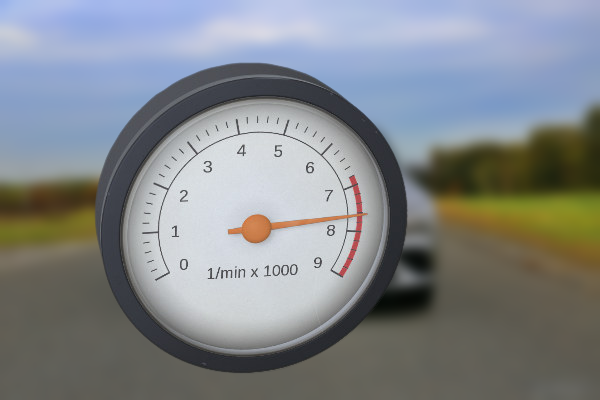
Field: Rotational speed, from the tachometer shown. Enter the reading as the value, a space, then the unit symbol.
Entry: 7600 rpm
